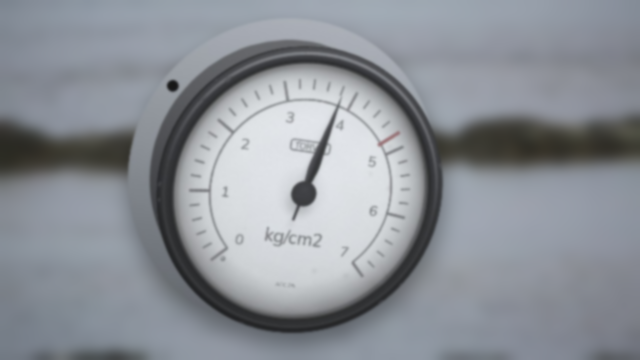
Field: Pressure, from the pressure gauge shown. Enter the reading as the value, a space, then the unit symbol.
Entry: 3.8 kg/cm²
